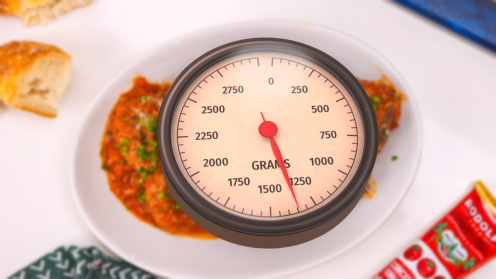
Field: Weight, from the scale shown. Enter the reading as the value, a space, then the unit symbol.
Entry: 1350 g
